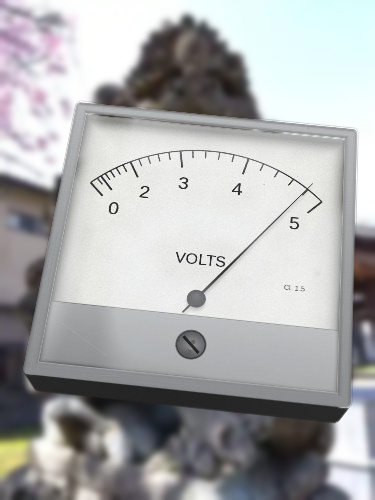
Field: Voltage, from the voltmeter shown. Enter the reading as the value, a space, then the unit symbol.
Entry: 4.8 V
